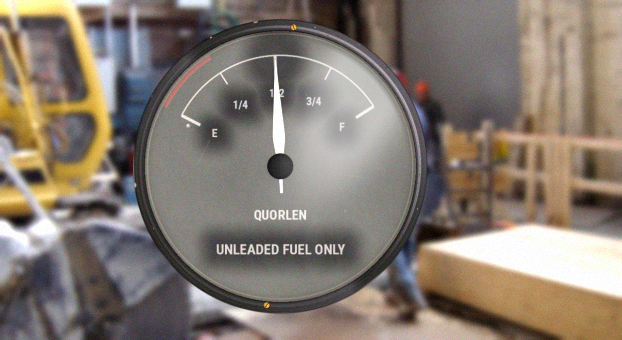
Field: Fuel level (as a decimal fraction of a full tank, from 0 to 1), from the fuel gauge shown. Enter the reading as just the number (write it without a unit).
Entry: 0.5
